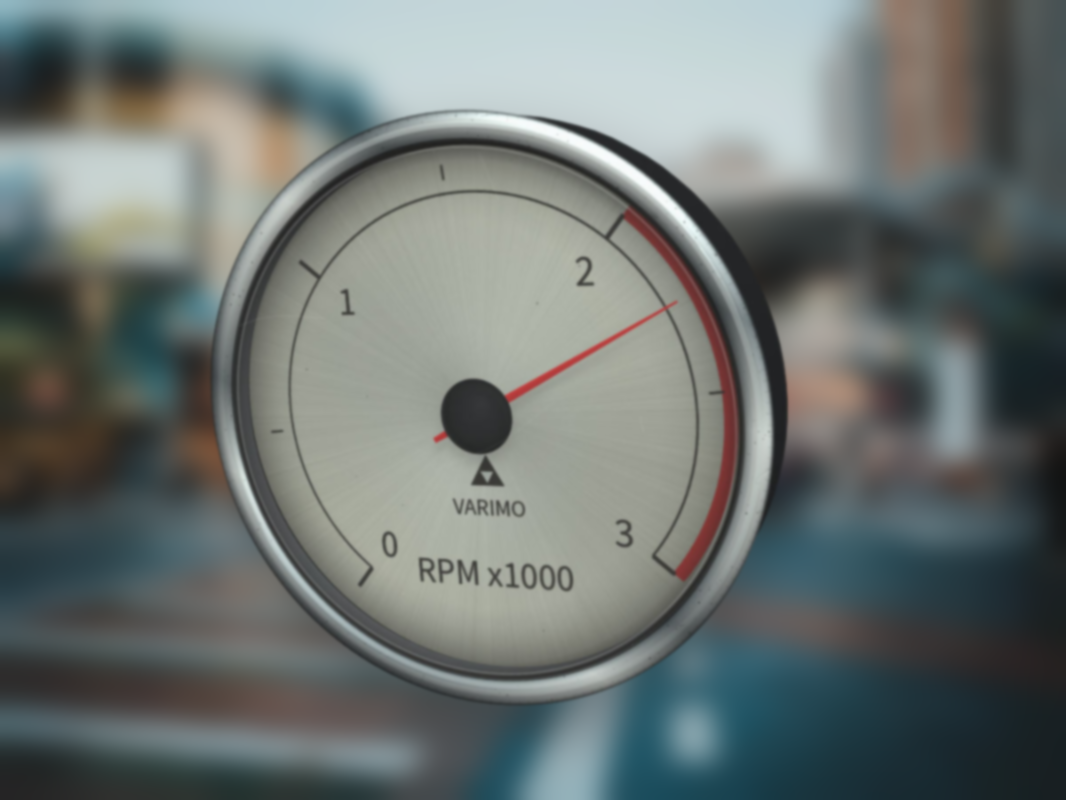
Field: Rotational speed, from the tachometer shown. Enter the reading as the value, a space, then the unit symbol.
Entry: 2250 rpm
